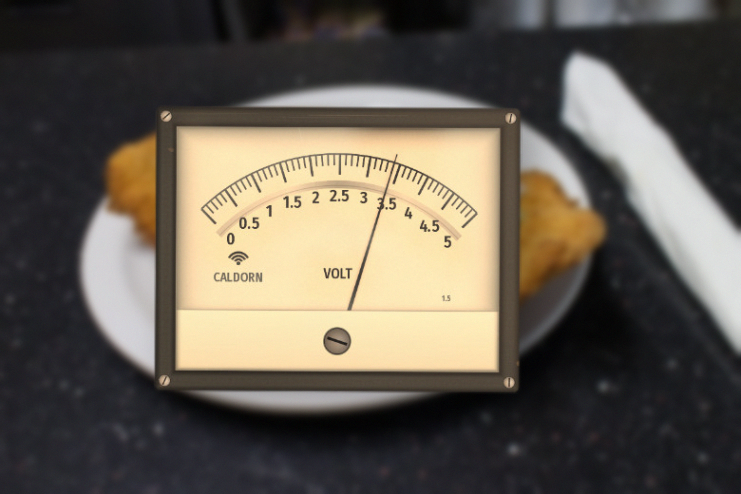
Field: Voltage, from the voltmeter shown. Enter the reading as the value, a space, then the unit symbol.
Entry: 3.4 V
